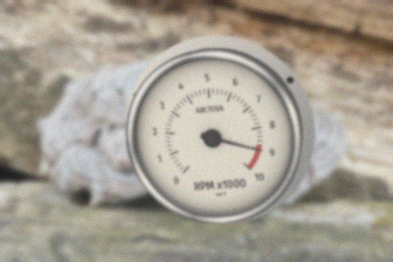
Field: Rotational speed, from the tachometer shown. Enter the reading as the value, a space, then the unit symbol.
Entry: 9000 rpm
